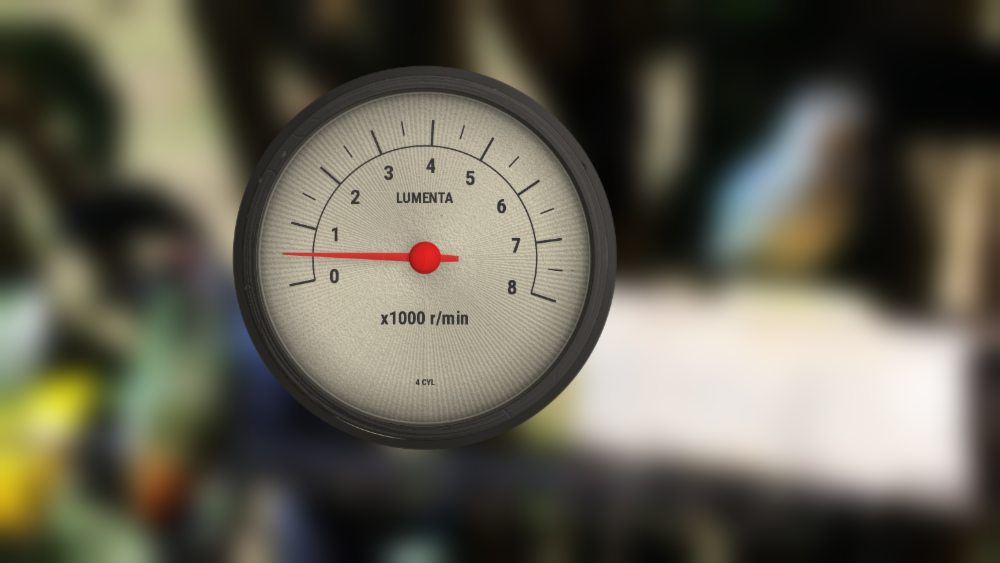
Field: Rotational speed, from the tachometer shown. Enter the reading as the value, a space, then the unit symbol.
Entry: 500 rpm
